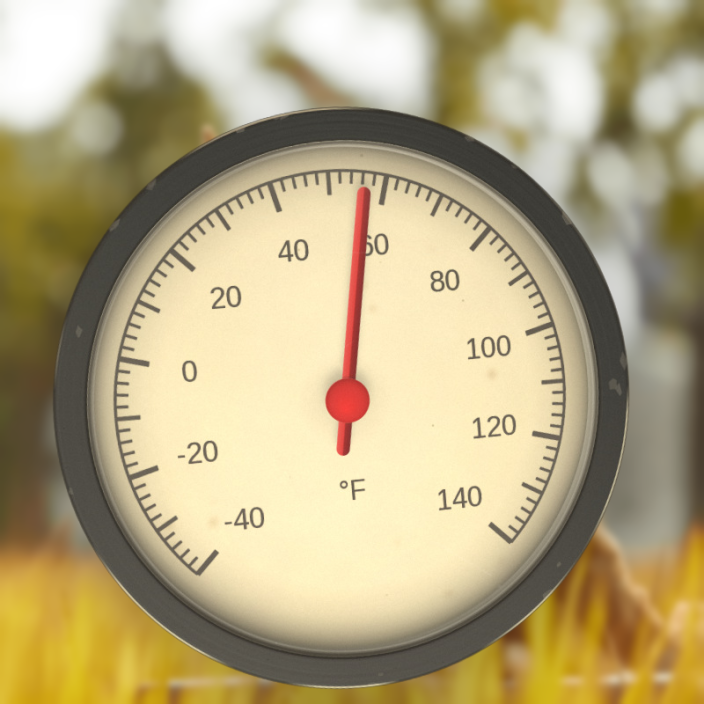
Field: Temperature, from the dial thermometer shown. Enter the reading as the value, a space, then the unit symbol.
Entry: 56 °F
